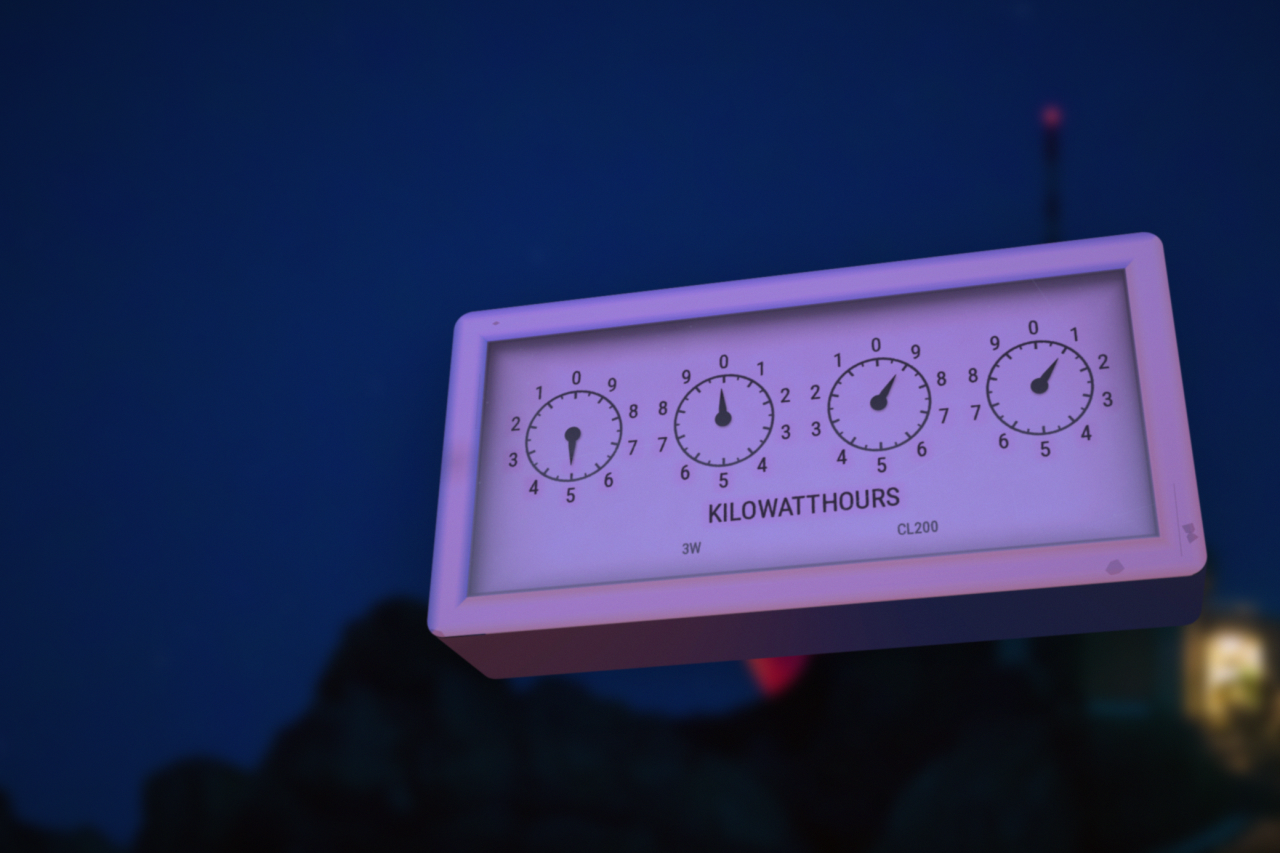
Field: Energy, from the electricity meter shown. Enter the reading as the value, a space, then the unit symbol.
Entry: 4991 kWh
